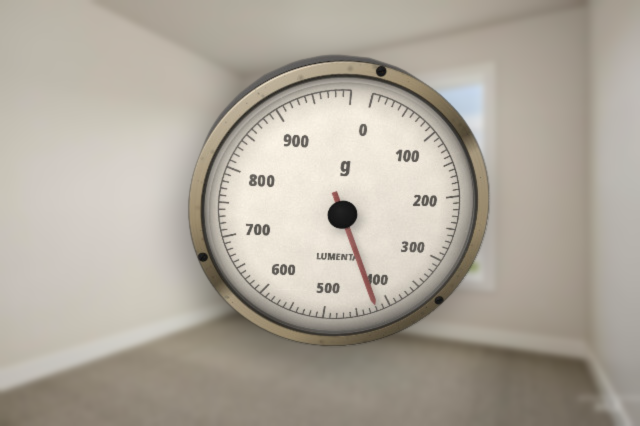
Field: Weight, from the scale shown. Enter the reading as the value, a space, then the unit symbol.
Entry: 420 g
